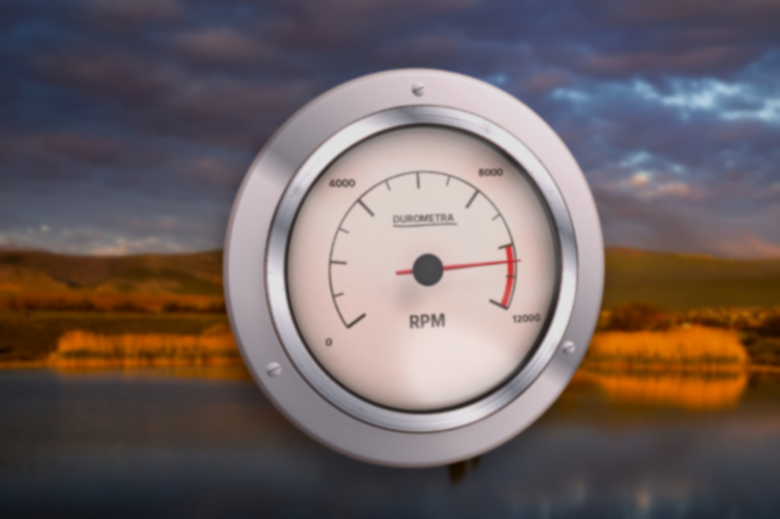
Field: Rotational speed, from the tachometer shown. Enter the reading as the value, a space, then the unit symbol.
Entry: 10500 rpm
